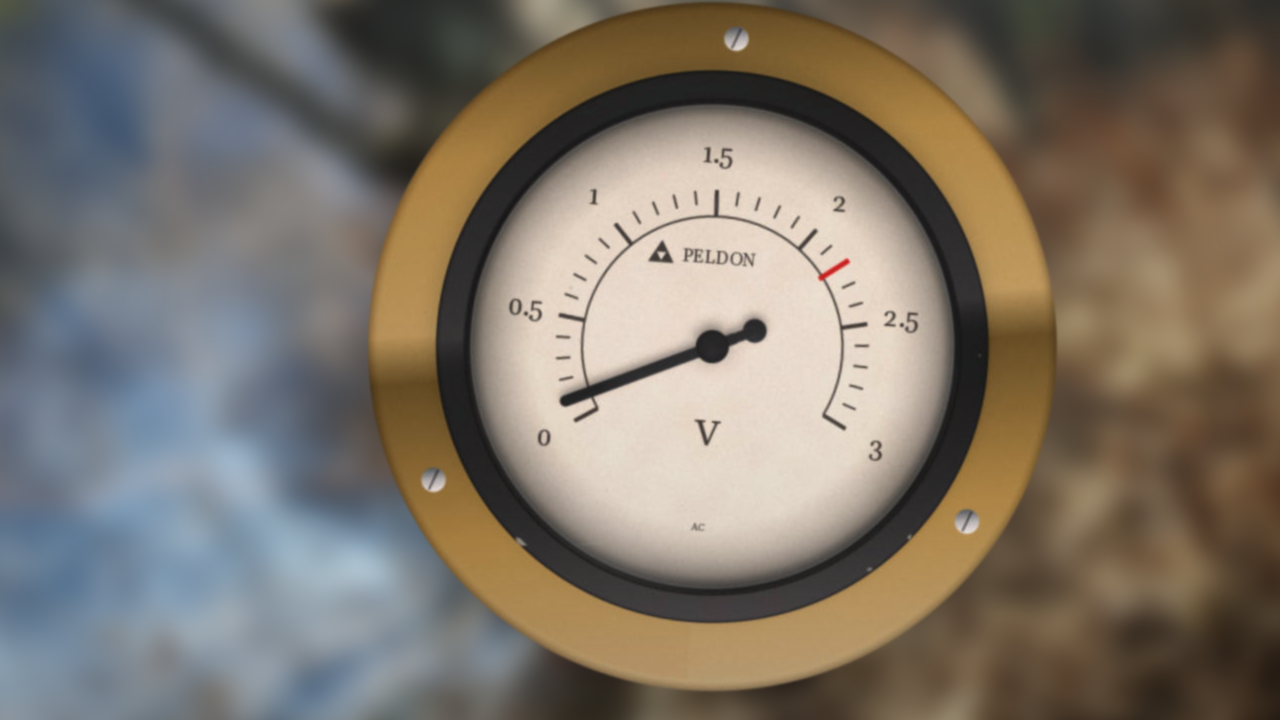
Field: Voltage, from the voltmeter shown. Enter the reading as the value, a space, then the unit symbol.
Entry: 0.1 V
